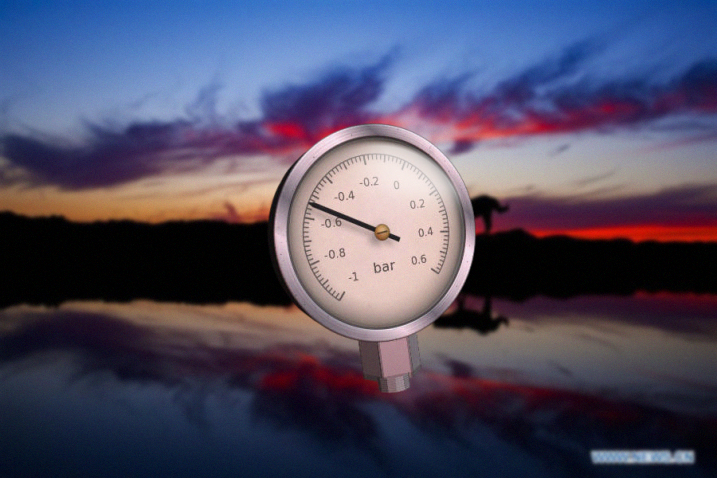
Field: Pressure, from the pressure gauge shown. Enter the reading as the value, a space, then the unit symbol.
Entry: -0.54 bar
